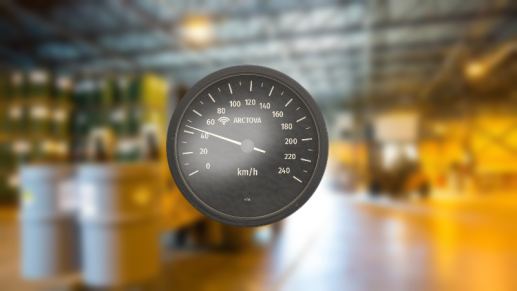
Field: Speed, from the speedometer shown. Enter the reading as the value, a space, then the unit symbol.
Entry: 45 km/h
